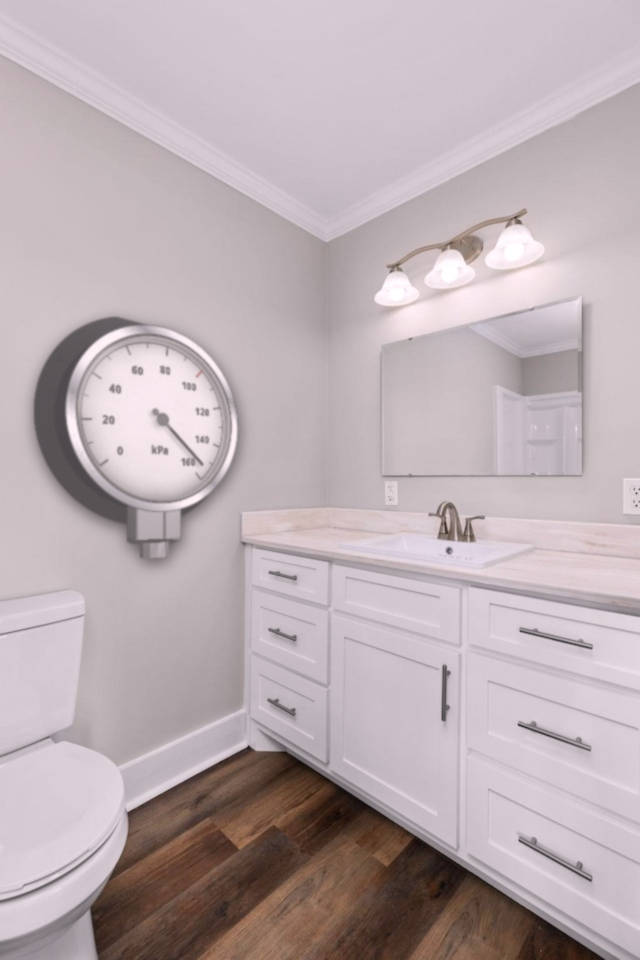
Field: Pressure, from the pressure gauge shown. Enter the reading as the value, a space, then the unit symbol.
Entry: 155 kPa
